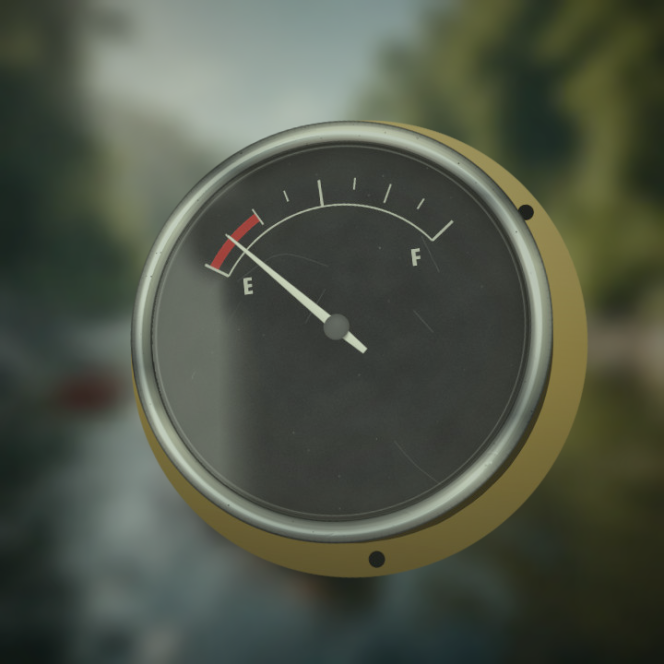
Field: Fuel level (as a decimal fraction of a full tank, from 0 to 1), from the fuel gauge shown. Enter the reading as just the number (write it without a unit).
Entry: 0.125
